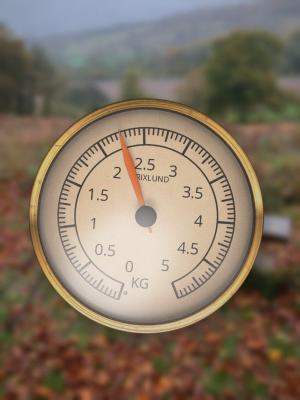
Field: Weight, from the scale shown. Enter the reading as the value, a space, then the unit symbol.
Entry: 2.25 kg
